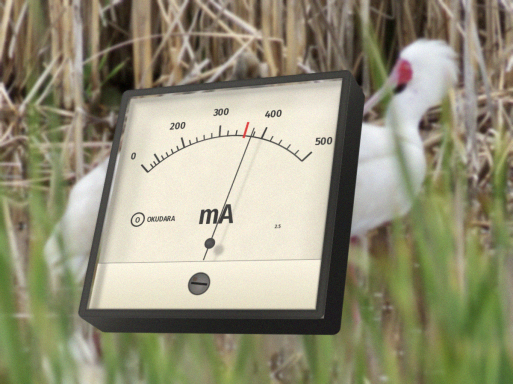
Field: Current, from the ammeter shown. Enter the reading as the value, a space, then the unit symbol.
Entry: 380 mA
